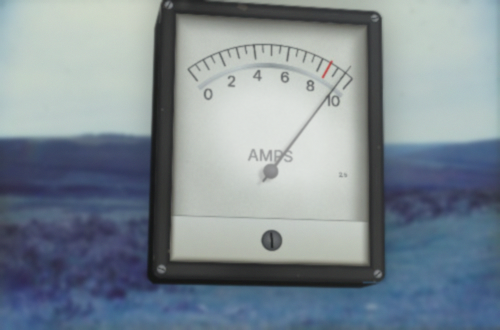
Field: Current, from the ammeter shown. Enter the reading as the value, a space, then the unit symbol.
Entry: 9.5 A
